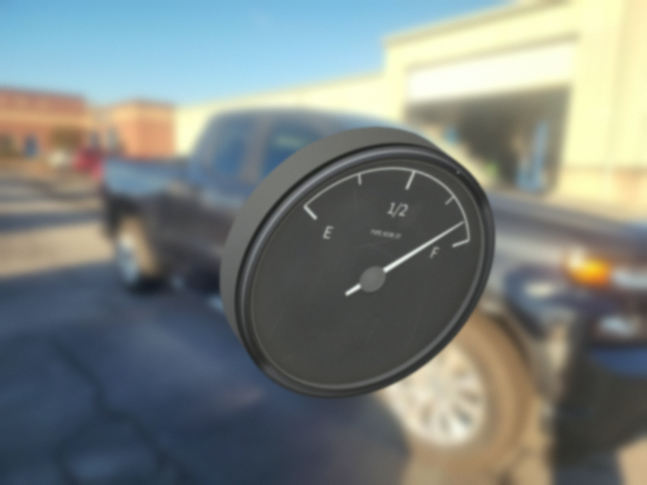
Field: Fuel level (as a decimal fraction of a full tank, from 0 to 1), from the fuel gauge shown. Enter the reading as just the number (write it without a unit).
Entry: 0.875
